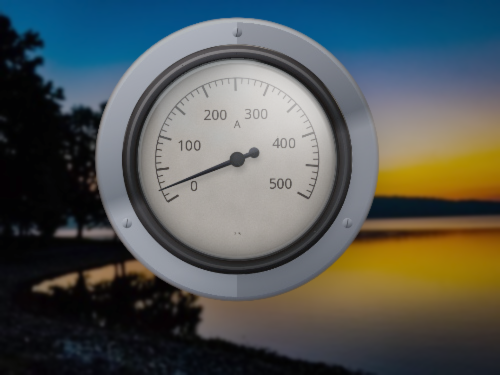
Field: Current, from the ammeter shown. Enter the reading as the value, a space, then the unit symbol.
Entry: 20 A
